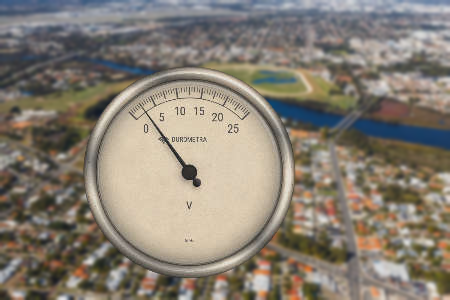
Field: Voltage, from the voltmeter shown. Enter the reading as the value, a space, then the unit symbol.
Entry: 2.5 V
